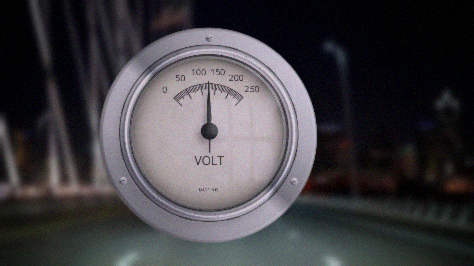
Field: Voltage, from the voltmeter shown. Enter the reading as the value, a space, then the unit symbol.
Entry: 125 V
